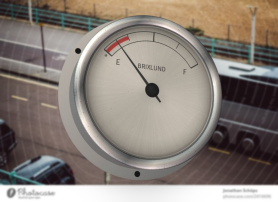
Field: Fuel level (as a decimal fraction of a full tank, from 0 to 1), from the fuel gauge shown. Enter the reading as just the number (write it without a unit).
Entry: 0.125
